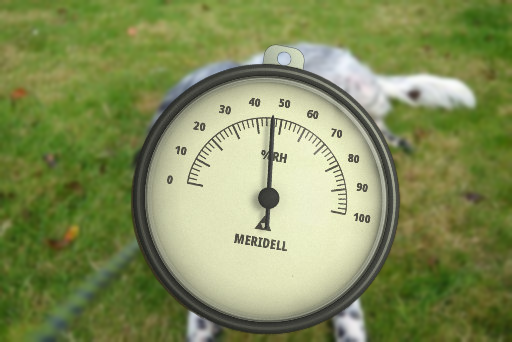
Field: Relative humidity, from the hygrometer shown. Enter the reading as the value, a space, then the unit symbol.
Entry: 46 %
